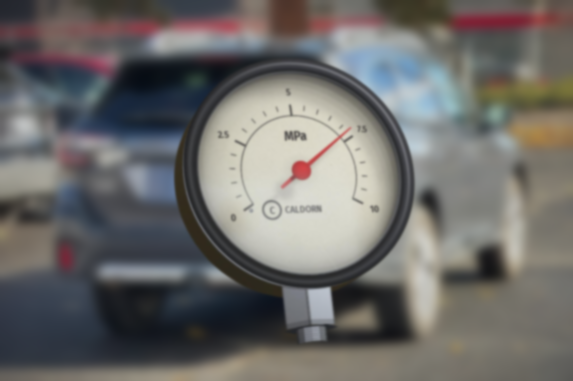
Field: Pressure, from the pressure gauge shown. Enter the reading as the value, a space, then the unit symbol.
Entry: 7.25 MPa
